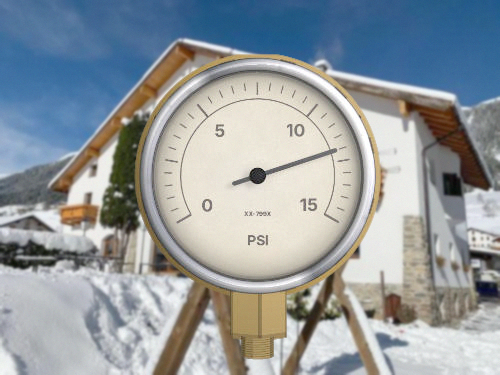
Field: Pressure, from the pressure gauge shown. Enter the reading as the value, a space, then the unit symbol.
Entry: 12 psi
